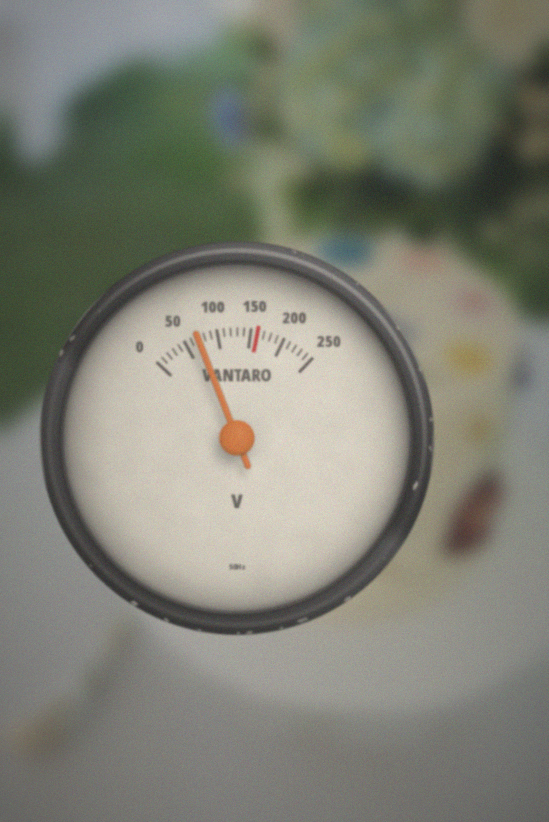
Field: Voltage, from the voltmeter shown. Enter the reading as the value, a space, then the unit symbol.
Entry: 70 V
